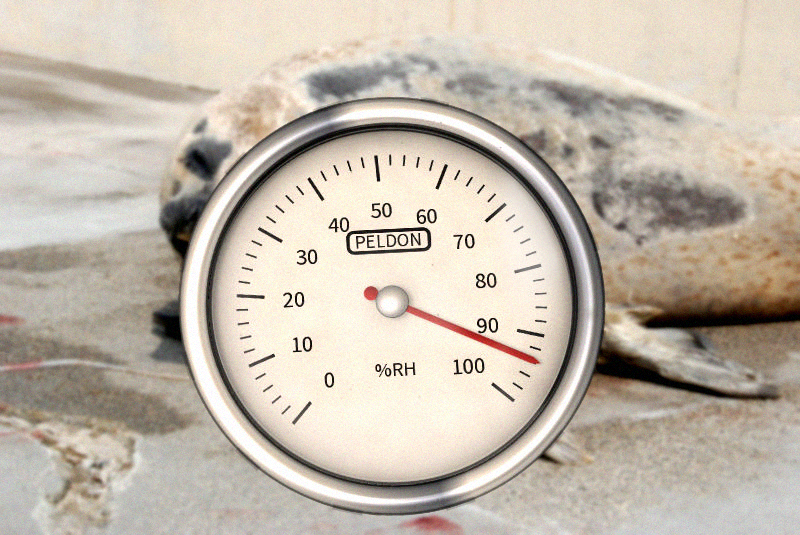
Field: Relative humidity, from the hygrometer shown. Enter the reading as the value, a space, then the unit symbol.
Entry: 94 %
